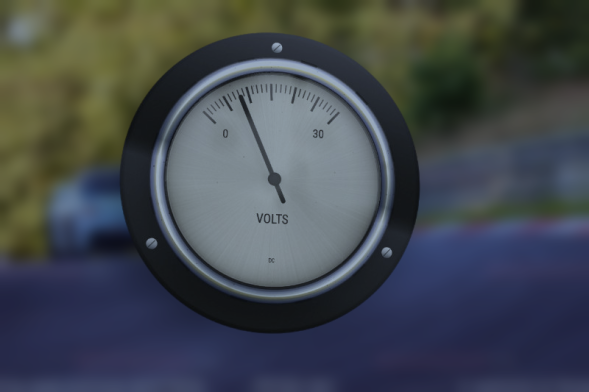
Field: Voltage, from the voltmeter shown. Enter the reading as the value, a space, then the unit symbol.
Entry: 8 V
